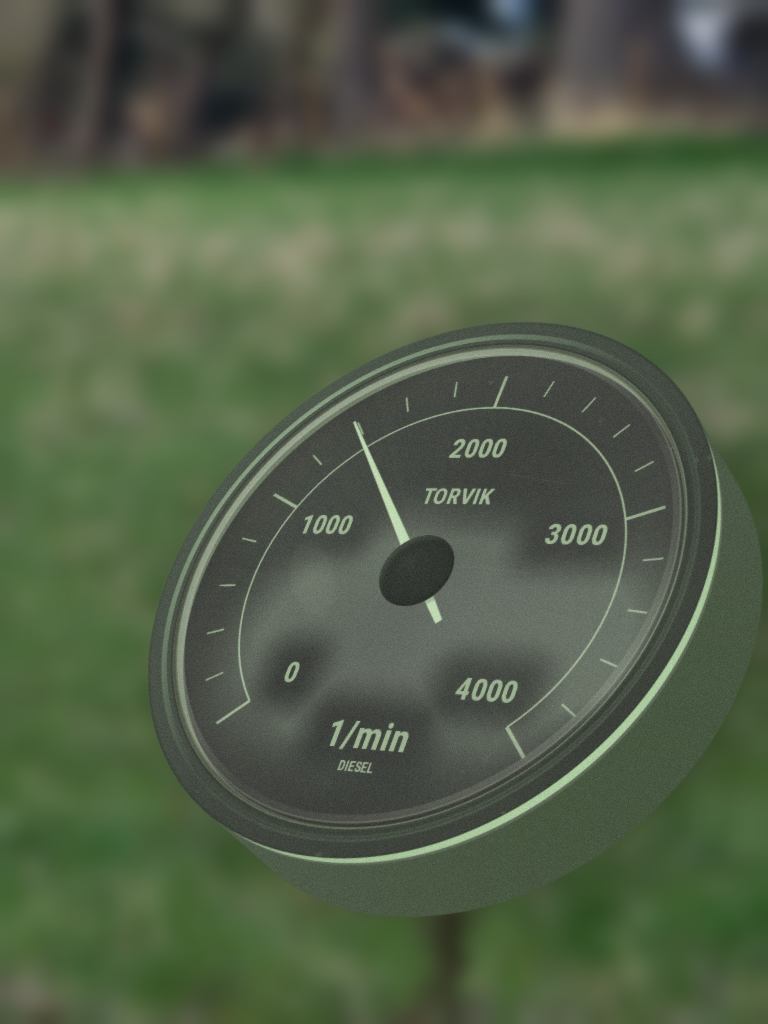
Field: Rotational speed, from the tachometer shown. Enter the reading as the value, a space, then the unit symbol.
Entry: 1400 rpm
